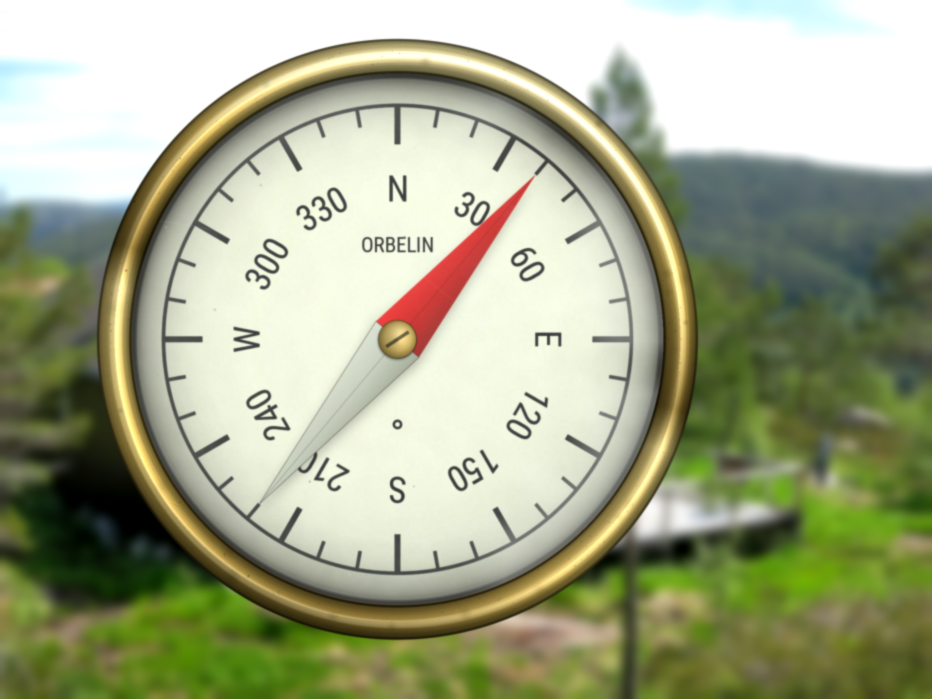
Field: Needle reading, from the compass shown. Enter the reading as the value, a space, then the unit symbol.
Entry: 40 °
